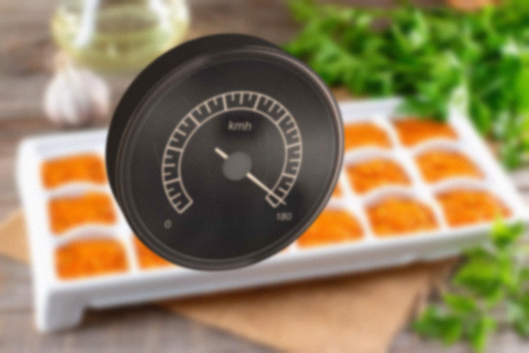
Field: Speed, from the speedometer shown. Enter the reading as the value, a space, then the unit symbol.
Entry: 175 km/h
